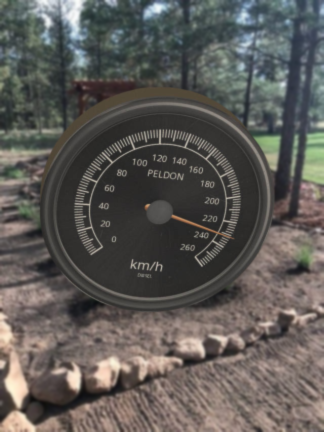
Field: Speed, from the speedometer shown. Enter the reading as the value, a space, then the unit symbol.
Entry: 230 km/h
